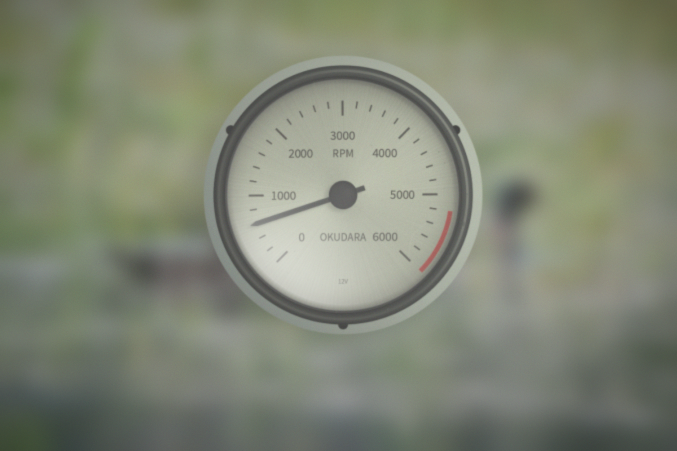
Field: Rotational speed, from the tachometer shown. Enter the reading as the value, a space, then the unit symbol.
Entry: 600 rpm
